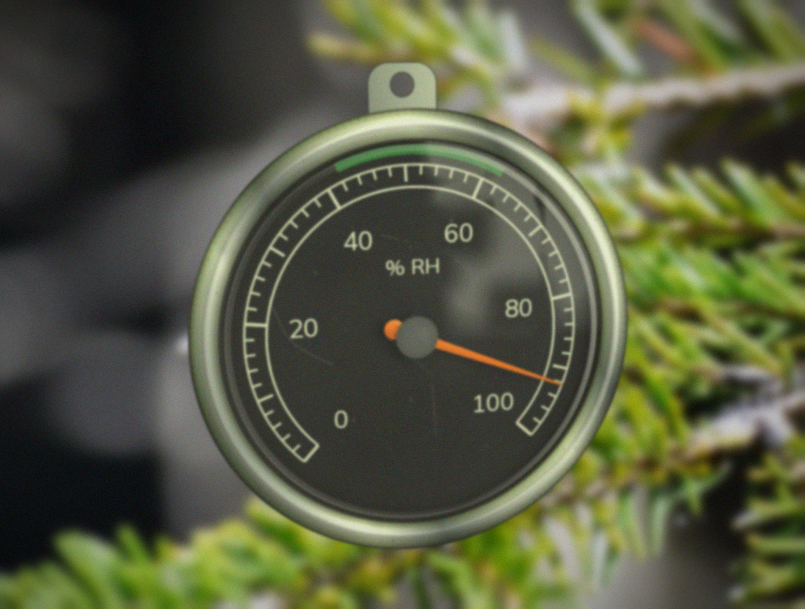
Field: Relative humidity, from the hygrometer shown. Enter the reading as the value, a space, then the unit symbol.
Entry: 92 %
